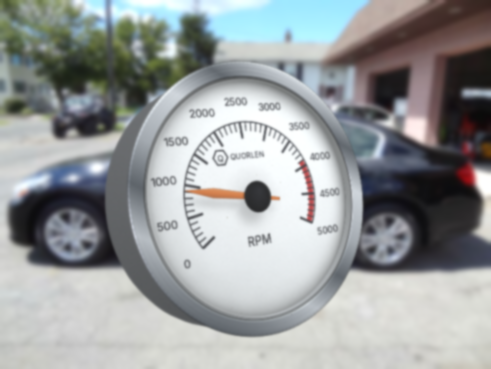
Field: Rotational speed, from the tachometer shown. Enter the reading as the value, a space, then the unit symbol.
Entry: 900 rpm
